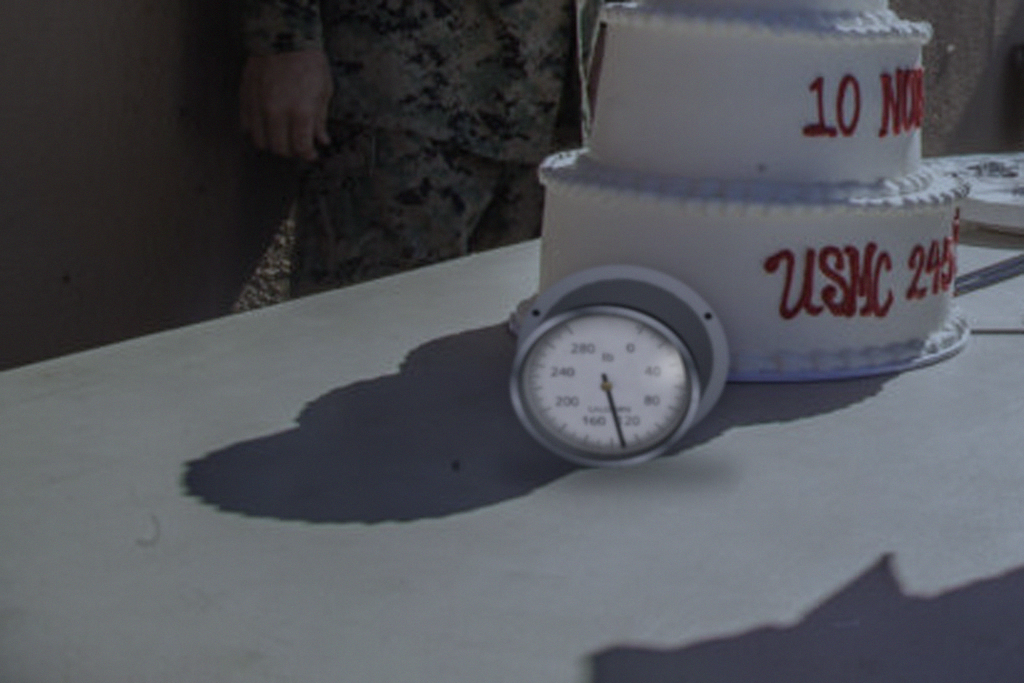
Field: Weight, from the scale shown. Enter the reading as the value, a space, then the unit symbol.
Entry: 130 lb
